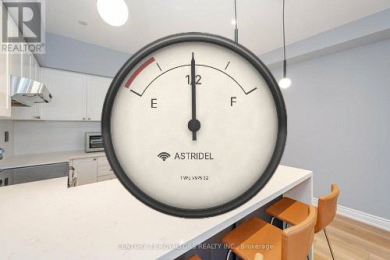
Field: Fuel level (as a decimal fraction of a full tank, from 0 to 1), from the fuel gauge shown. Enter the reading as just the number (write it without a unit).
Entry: 0.5
